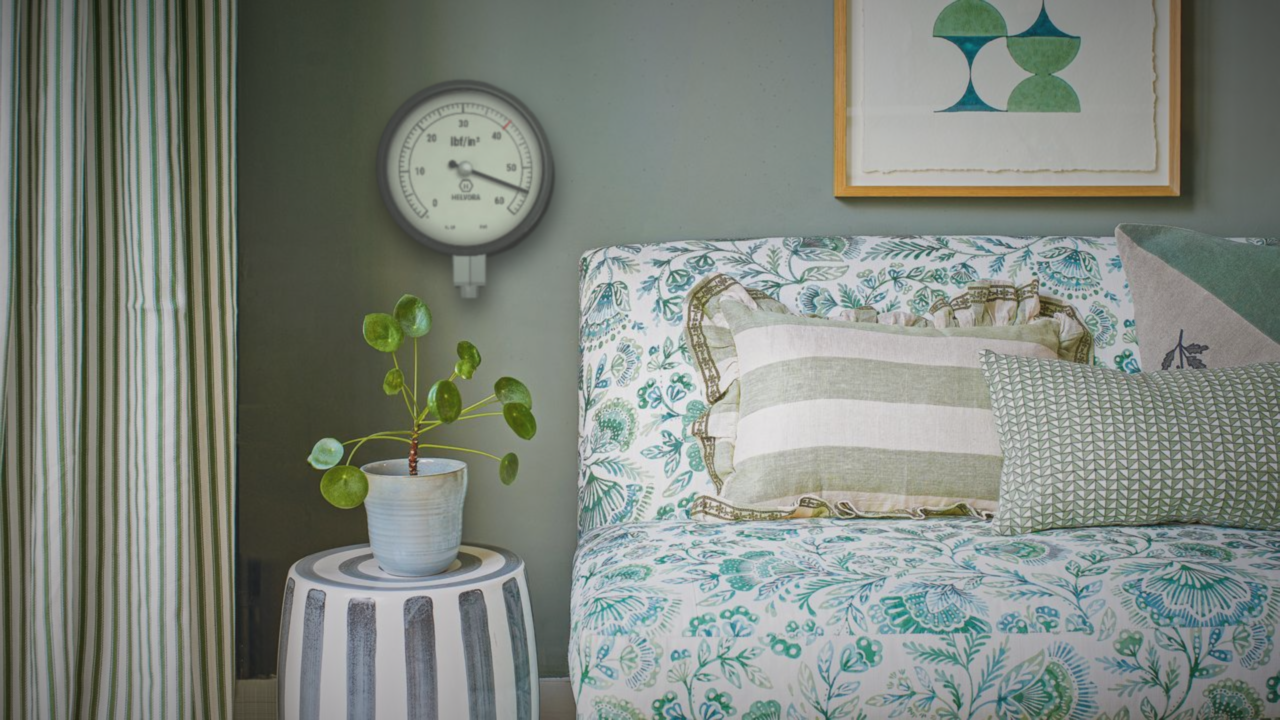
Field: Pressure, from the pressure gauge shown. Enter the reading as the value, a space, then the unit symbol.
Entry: 55 psi
